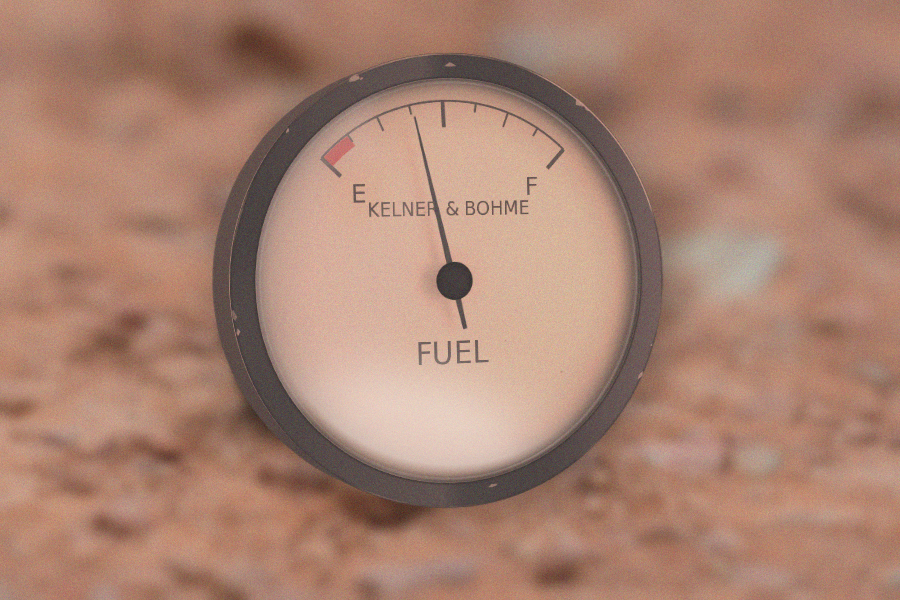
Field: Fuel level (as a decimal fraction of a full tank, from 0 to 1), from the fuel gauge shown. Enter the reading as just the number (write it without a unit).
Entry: 0.375
